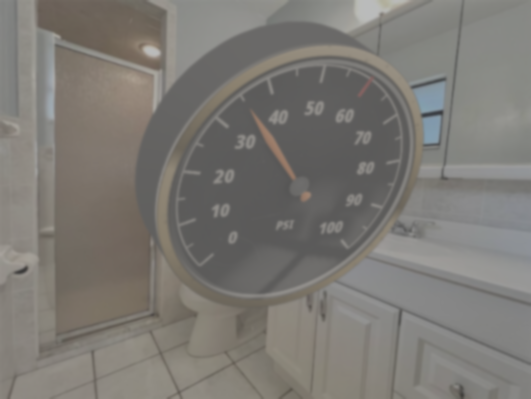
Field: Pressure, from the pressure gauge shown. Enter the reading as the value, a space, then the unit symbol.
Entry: 35 psi
